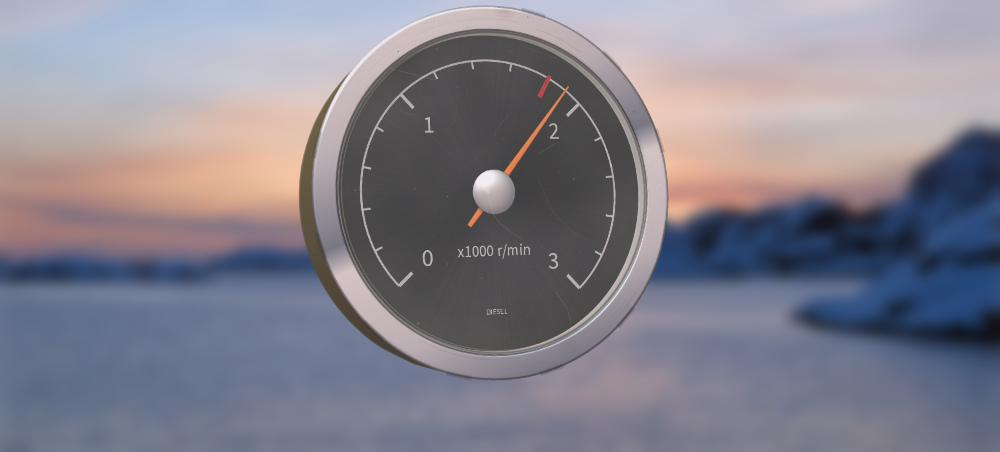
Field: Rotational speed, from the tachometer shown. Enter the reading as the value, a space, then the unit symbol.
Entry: 1900 rpm
